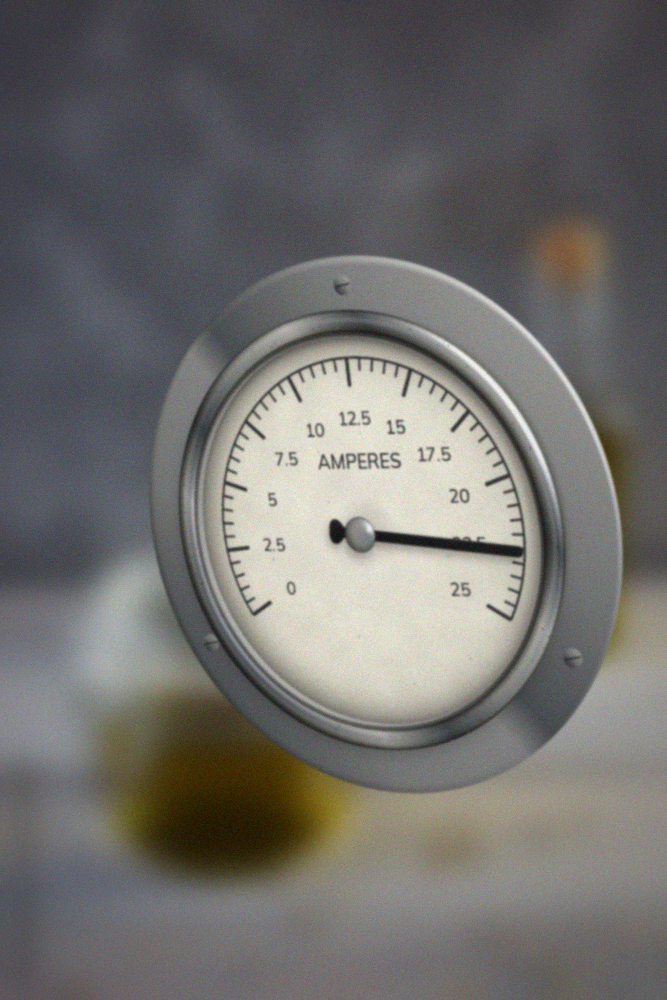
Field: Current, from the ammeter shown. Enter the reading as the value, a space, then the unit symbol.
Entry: 22.5 A
